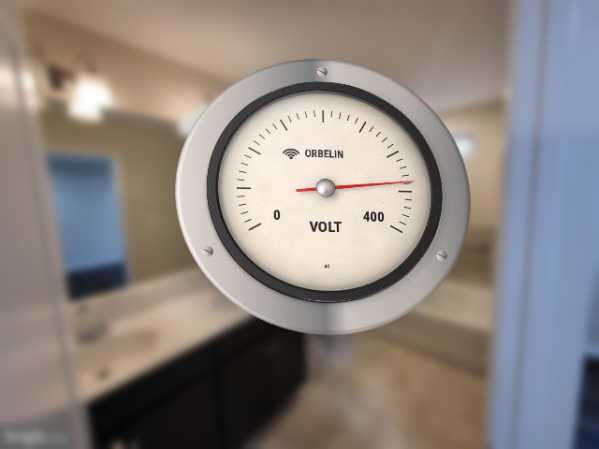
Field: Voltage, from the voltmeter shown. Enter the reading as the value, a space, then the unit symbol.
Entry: 340 V
